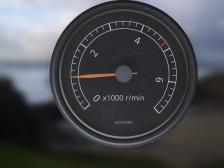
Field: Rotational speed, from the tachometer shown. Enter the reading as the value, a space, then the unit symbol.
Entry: 1000 rpm
